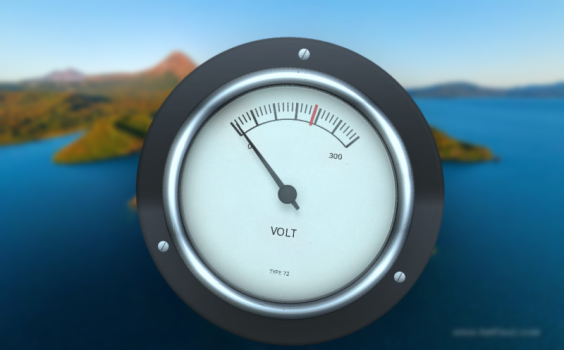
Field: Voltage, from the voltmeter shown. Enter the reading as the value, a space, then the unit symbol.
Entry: 10 V
